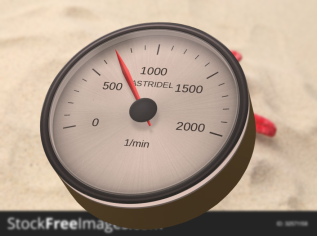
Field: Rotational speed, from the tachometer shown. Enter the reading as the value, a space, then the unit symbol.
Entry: 700 rpm
